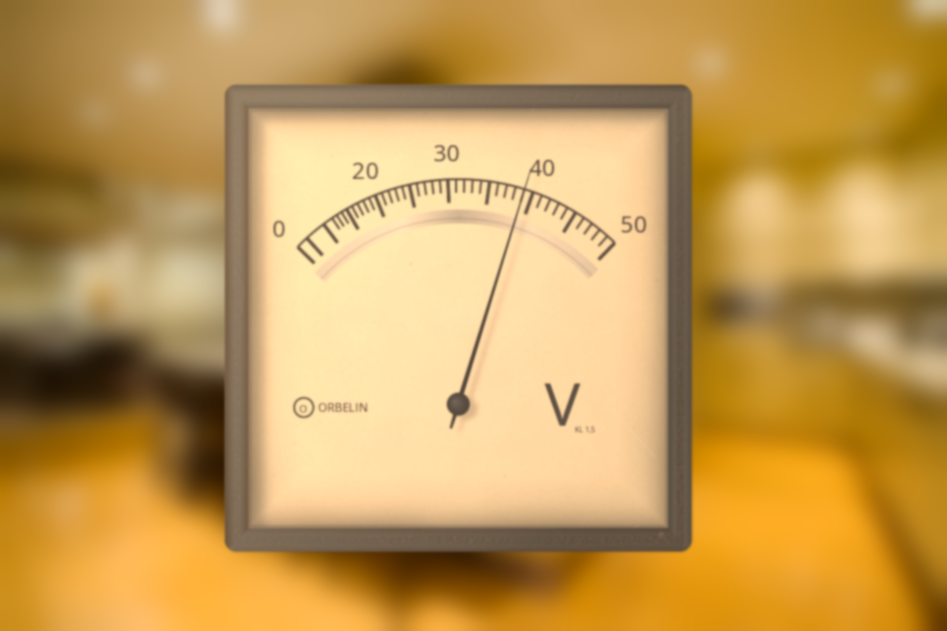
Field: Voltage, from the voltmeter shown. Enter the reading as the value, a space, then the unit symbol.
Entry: 39 V
